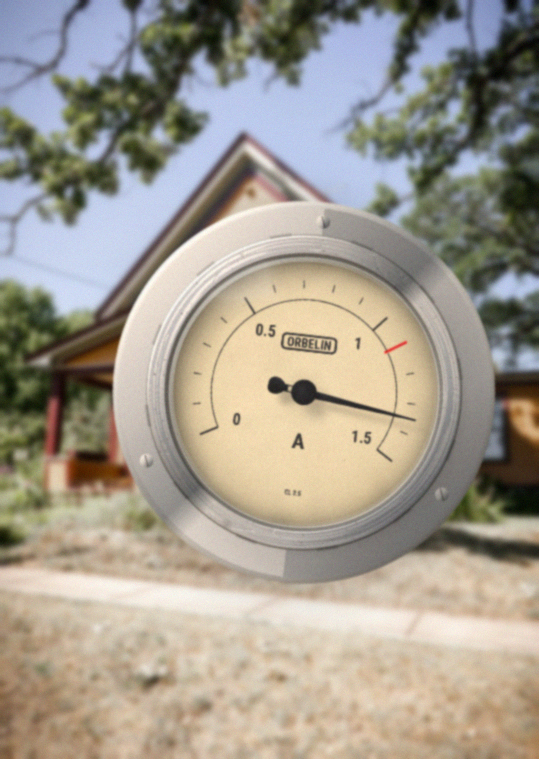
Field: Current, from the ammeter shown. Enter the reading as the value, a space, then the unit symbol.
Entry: 1.35 A
